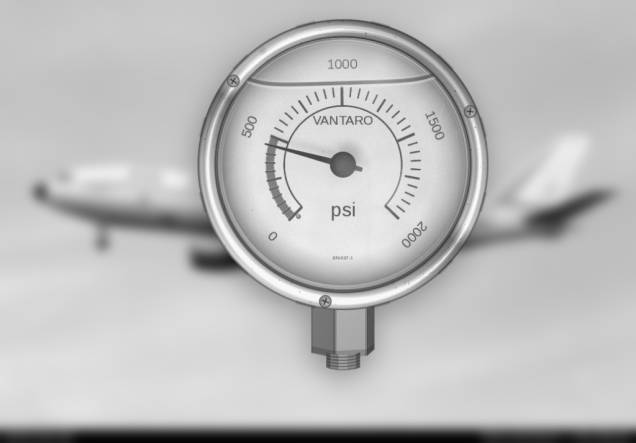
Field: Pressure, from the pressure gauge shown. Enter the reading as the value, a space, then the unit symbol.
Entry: 450 psi
